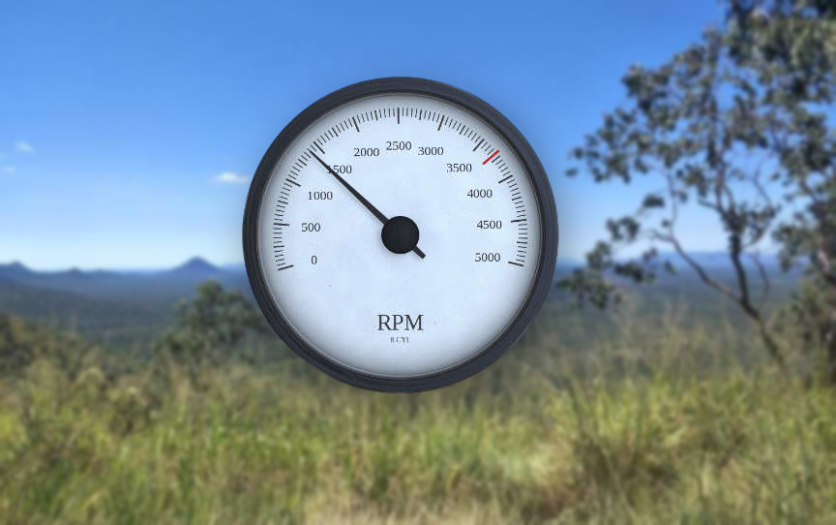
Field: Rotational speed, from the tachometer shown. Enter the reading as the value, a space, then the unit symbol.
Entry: 1400 rpm
